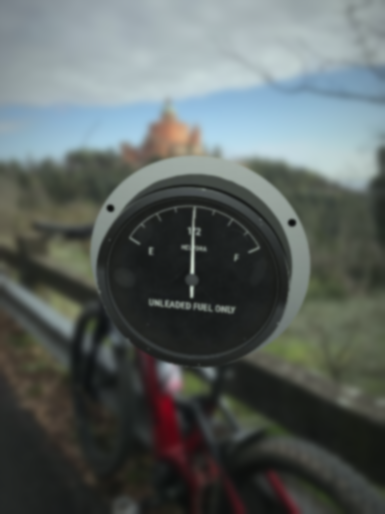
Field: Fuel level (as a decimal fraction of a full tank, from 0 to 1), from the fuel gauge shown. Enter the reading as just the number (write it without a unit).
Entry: 0.5
